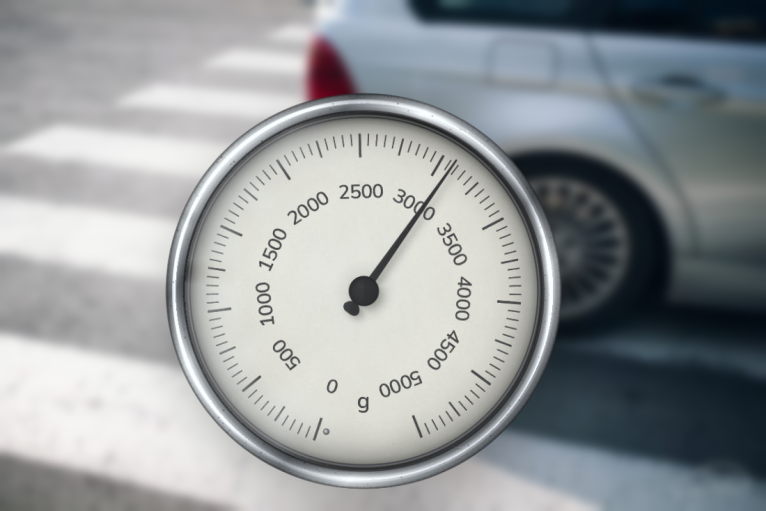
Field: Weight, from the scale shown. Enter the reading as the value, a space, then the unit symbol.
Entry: 3075 g
